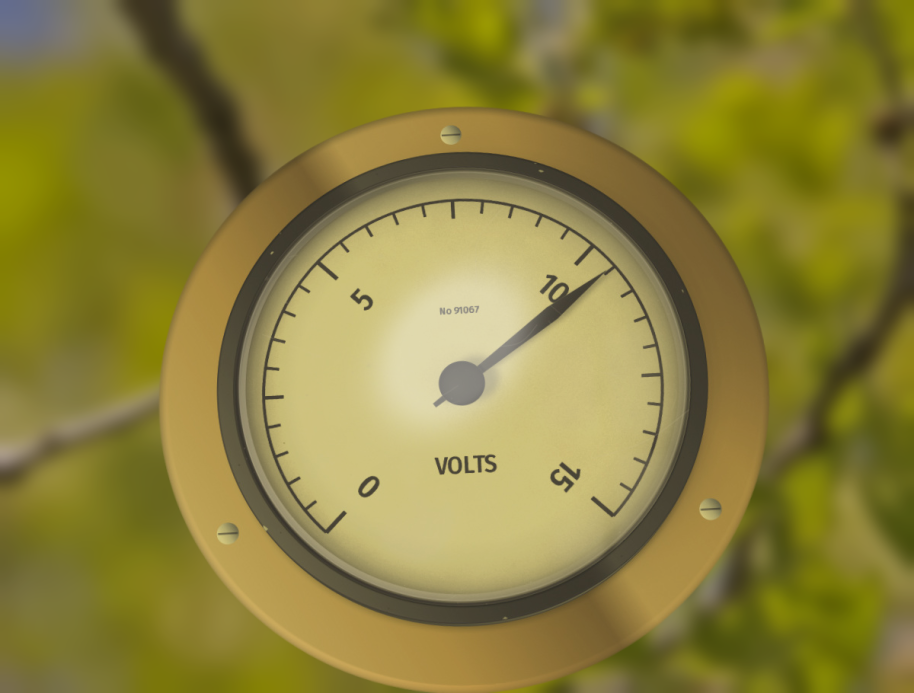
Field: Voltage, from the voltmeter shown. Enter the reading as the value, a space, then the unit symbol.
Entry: 10.5 V
